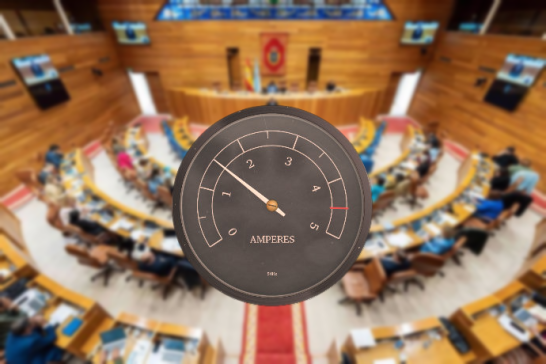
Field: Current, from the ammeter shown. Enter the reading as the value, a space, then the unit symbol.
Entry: 1.5 A
